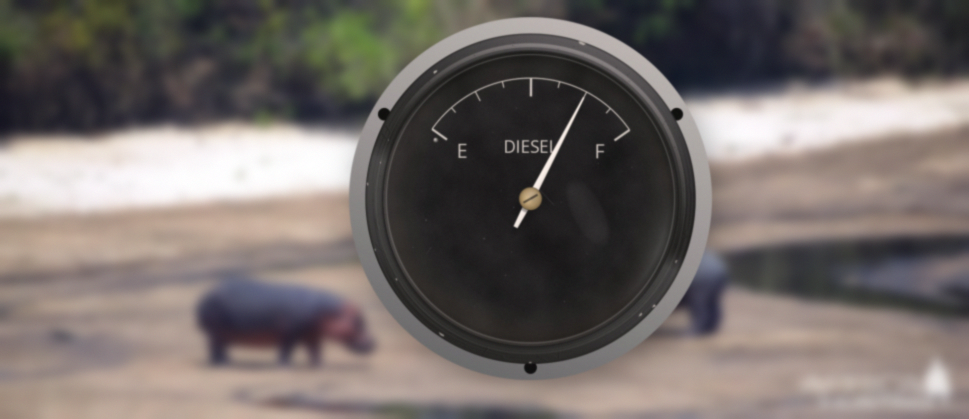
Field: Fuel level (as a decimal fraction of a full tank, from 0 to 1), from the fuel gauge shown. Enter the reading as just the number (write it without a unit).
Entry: 0.75
